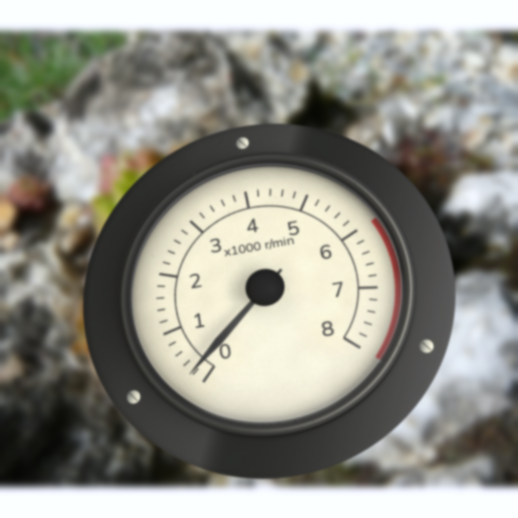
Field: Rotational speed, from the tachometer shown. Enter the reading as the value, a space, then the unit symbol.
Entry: 200 rpm
